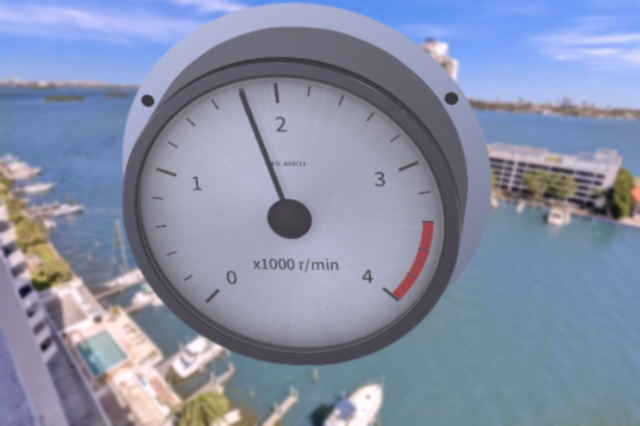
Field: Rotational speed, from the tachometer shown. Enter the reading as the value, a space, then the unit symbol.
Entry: 1800 rpm
